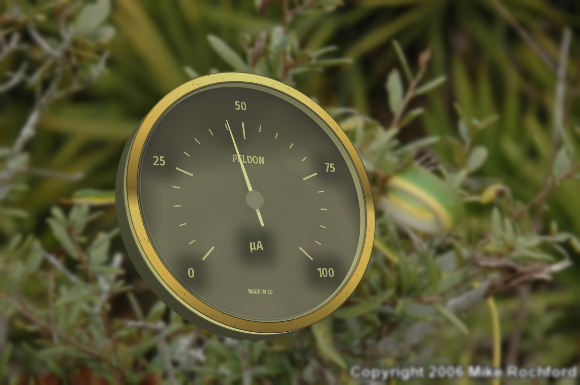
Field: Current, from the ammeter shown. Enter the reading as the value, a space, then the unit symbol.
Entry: 45 µA
